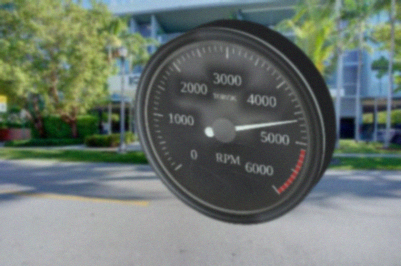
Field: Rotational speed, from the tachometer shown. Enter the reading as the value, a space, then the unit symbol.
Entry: 4600 rpm
